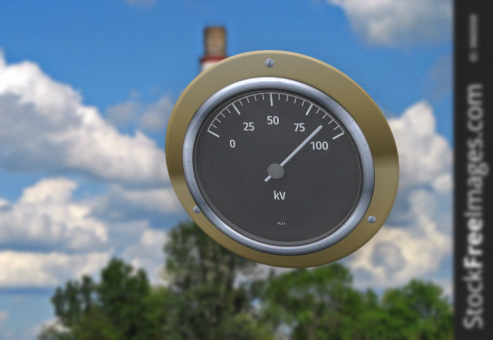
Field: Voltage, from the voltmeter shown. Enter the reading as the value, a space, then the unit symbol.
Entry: 87.5 kV
